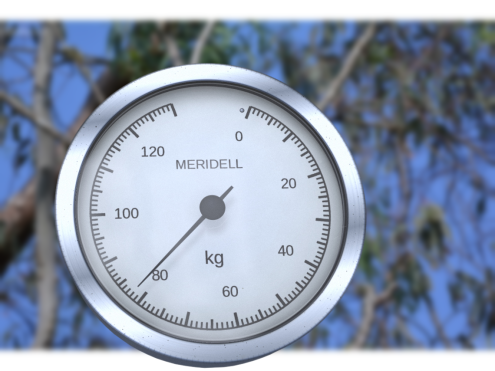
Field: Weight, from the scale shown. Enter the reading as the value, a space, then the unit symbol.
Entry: 82 kg
